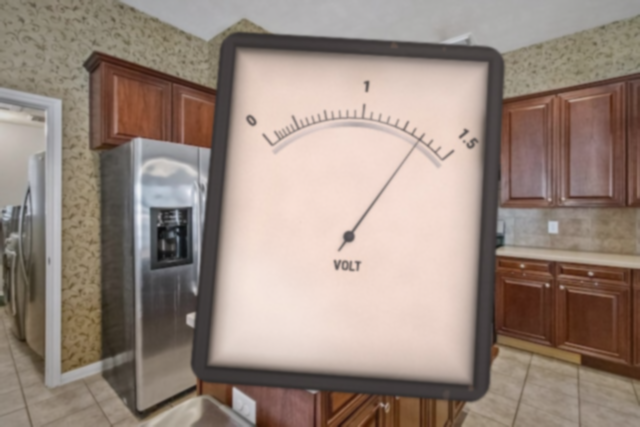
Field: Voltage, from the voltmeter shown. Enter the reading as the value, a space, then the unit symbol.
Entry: 1.35 V
